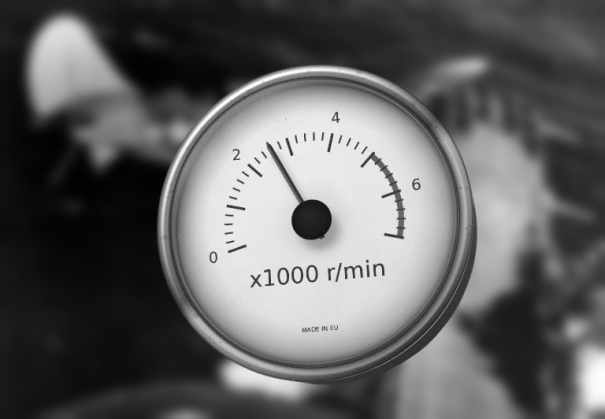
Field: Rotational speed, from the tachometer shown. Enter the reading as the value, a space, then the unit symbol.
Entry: 2600 rpm
